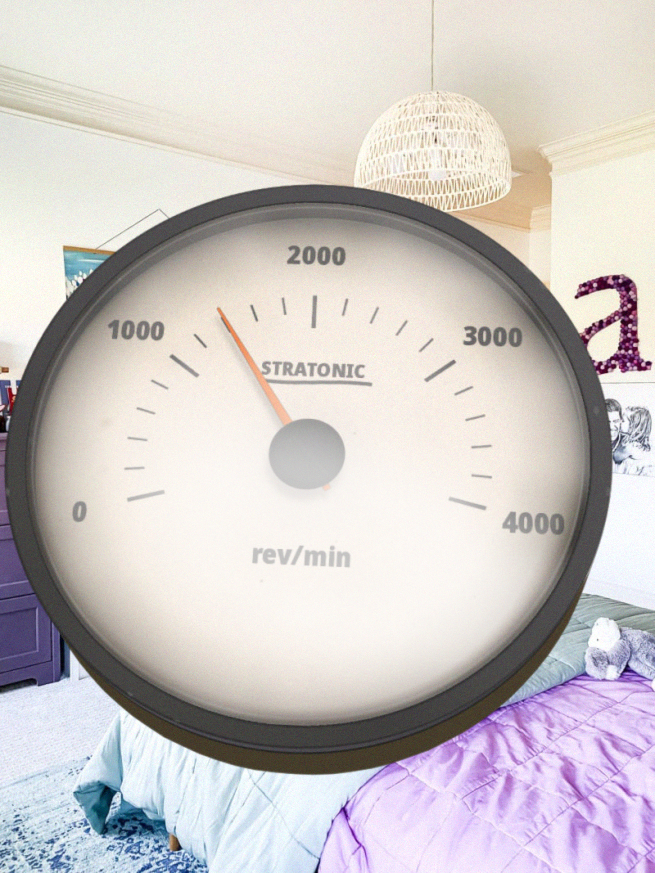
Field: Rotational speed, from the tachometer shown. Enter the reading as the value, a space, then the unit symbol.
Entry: 1400 rpm
